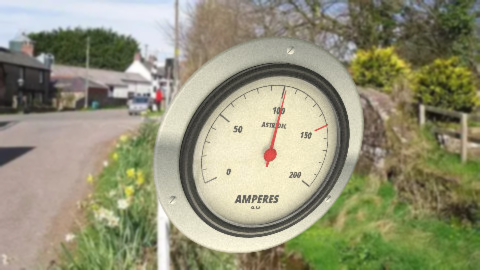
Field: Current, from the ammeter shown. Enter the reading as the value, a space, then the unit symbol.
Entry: 100 A
